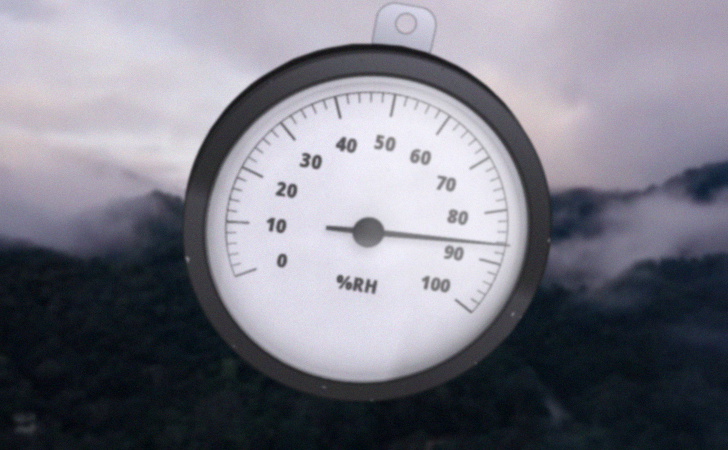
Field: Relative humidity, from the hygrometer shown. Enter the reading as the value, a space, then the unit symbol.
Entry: 86 %
